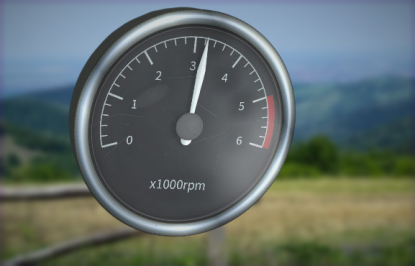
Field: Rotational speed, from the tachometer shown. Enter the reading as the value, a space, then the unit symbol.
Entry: 3200 rpm
